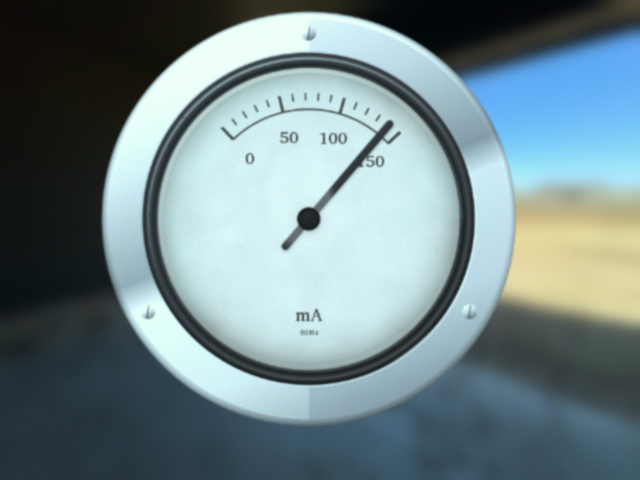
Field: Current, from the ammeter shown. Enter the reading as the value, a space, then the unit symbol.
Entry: 140 mA
